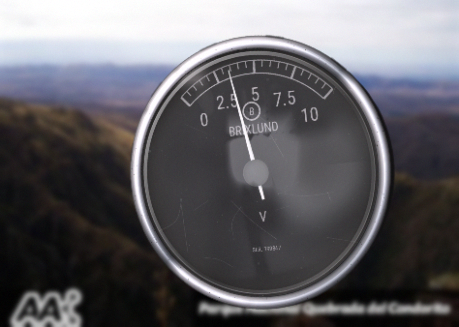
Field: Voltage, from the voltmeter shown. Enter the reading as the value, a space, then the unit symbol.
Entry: 3.5 V
